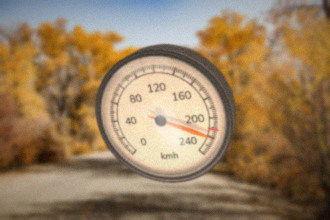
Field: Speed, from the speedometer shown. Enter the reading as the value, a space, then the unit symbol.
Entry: 220 km/h
